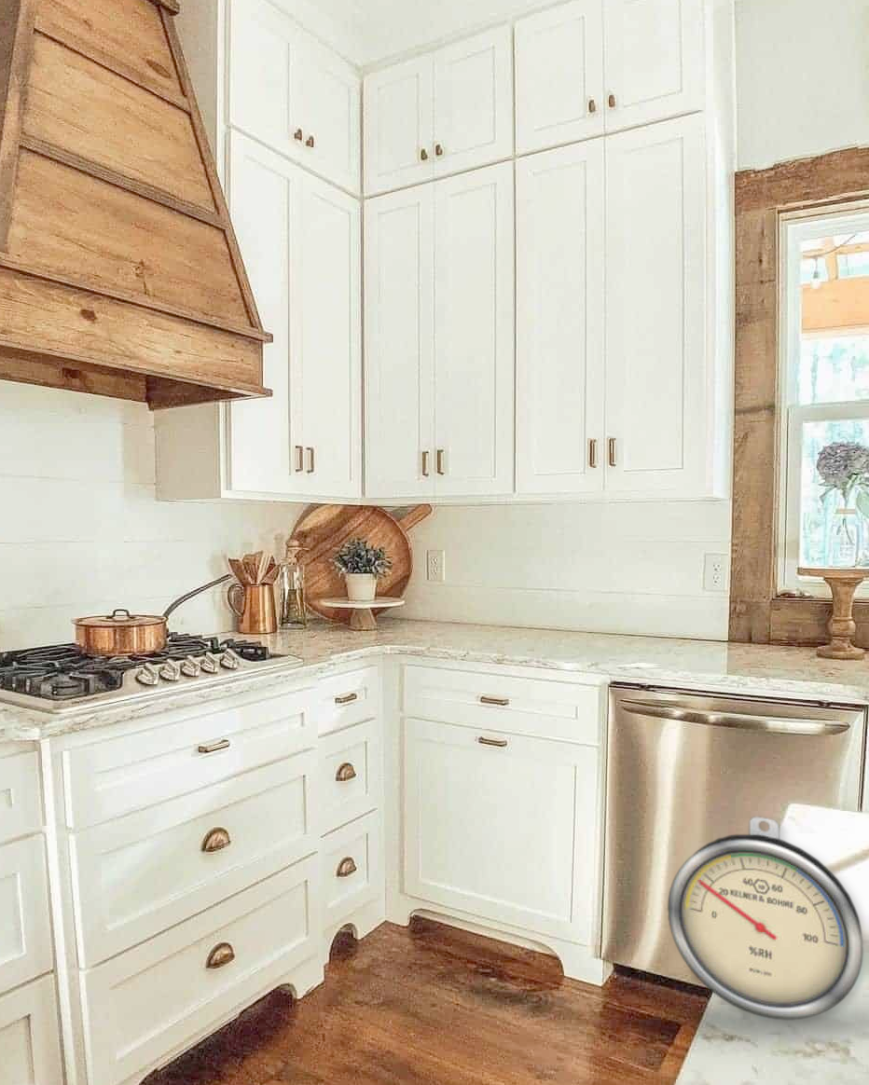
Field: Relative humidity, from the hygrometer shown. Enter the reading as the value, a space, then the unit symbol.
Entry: 16 %
